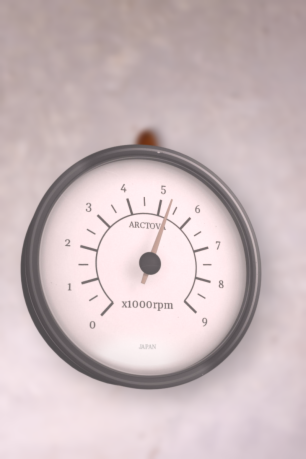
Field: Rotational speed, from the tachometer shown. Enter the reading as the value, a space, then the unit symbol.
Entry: 5250 rpm
